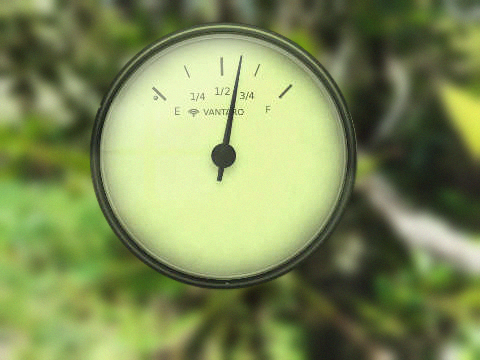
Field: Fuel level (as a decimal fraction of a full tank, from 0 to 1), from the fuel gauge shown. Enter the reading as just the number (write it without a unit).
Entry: 0.625
